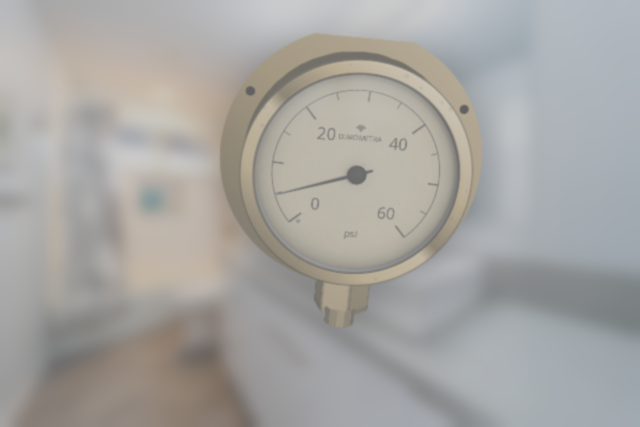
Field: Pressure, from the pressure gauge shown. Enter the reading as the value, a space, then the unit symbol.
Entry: 5 psi
